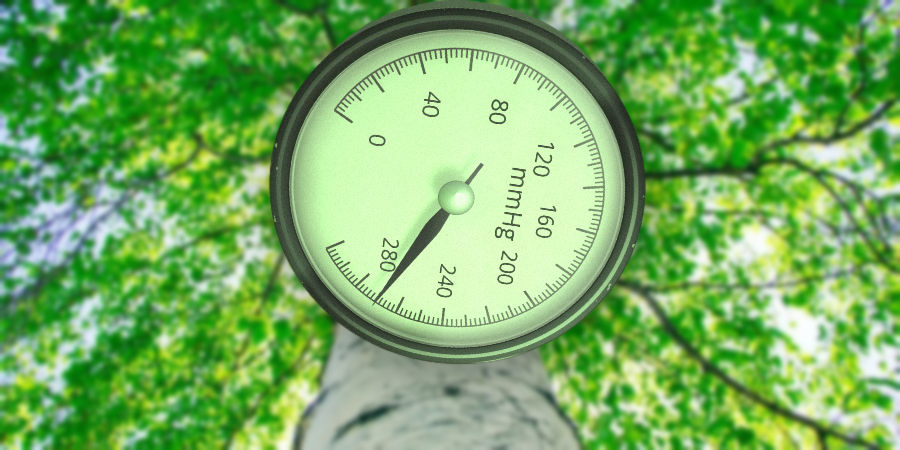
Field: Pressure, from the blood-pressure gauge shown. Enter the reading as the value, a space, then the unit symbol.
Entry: 270 mmHg
